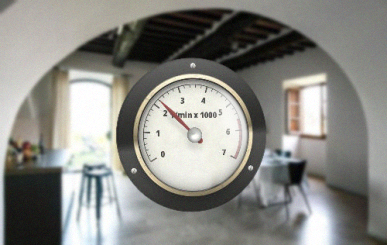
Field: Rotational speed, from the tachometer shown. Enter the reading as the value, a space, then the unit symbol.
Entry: 2200 rpm
